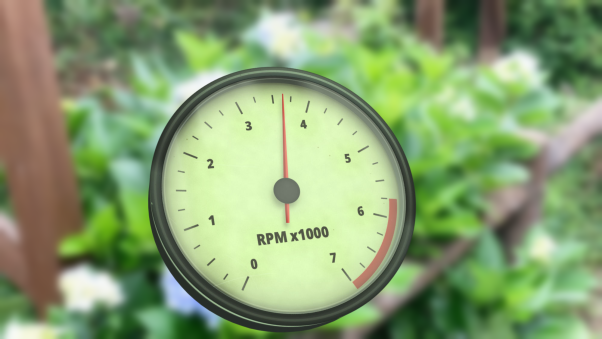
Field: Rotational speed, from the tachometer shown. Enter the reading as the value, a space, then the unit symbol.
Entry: 3625 rpm
